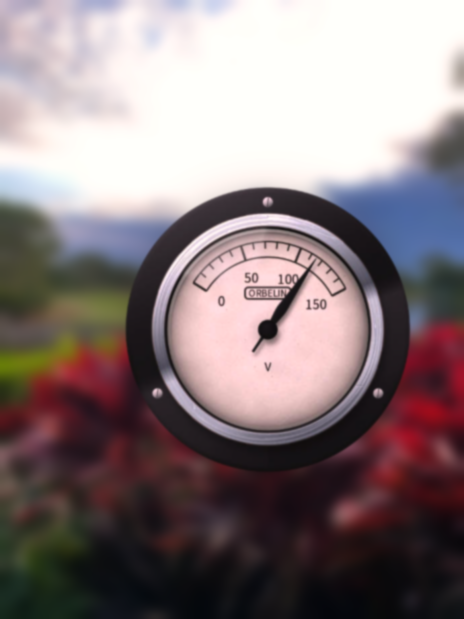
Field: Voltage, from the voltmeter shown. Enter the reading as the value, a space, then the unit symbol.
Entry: 115 V
